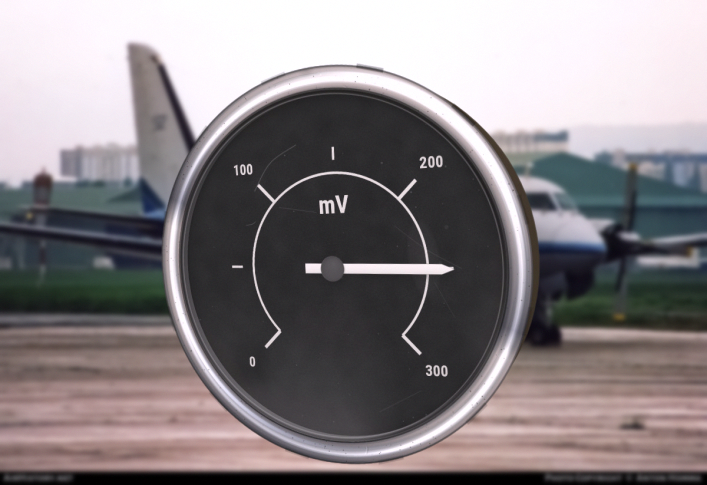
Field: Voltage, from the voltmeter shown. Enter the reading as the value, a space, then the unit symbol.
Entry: 250 mV
